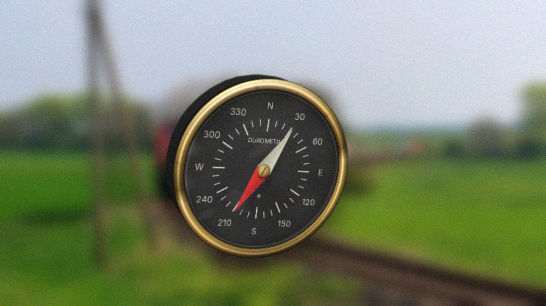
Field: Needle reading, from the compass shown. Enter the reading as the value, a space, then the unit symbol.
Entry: 210 °
